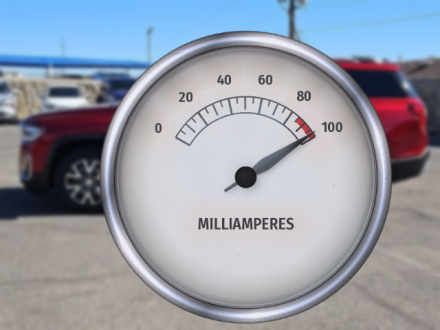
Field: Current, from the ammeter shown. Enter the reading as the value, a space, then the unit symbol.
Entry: 97.5 mA
